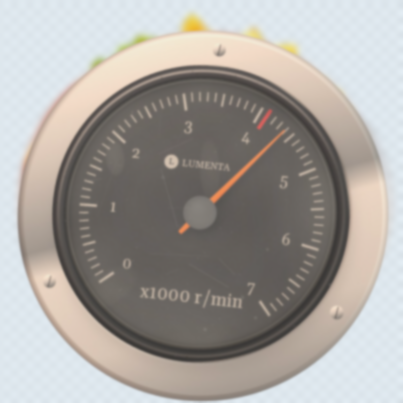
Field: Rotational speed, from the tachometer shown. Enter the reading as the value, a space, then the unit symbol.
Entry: 4400 rpm
